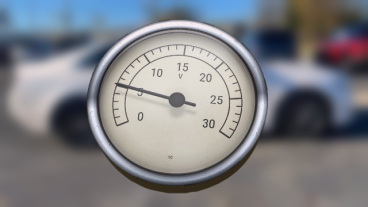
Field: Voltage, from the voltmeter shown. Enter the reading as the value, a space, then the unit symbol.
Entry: 5 V
